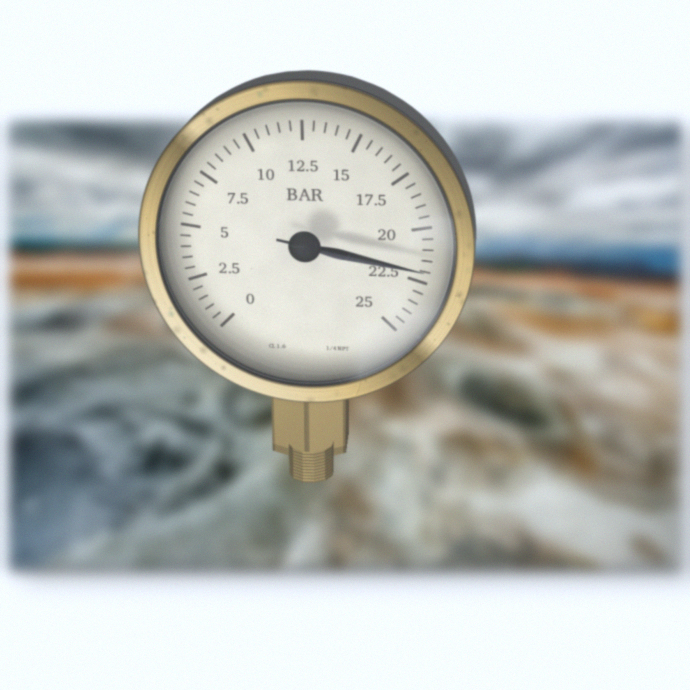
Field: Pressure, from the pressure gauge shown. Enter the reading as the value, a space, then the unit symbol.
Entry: 22 bar
